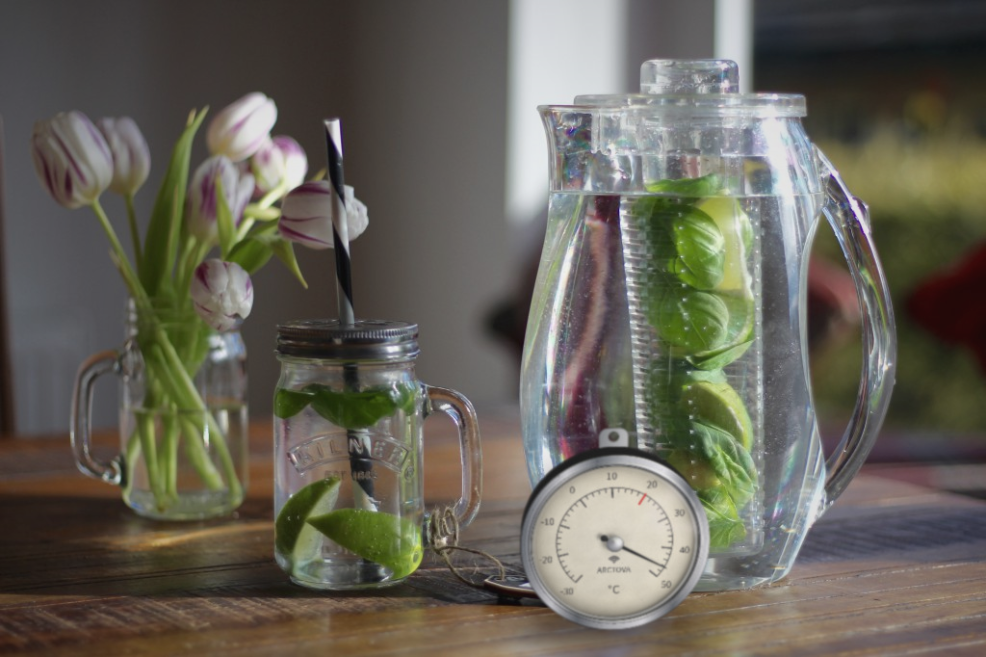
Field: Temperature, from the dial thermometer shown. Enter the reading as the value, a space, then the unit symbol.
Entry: 46 °C
